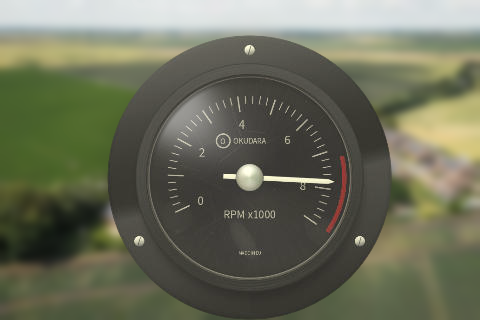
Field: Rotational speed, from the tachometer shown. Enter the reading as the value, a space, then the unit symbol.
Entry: 7800 rpm
